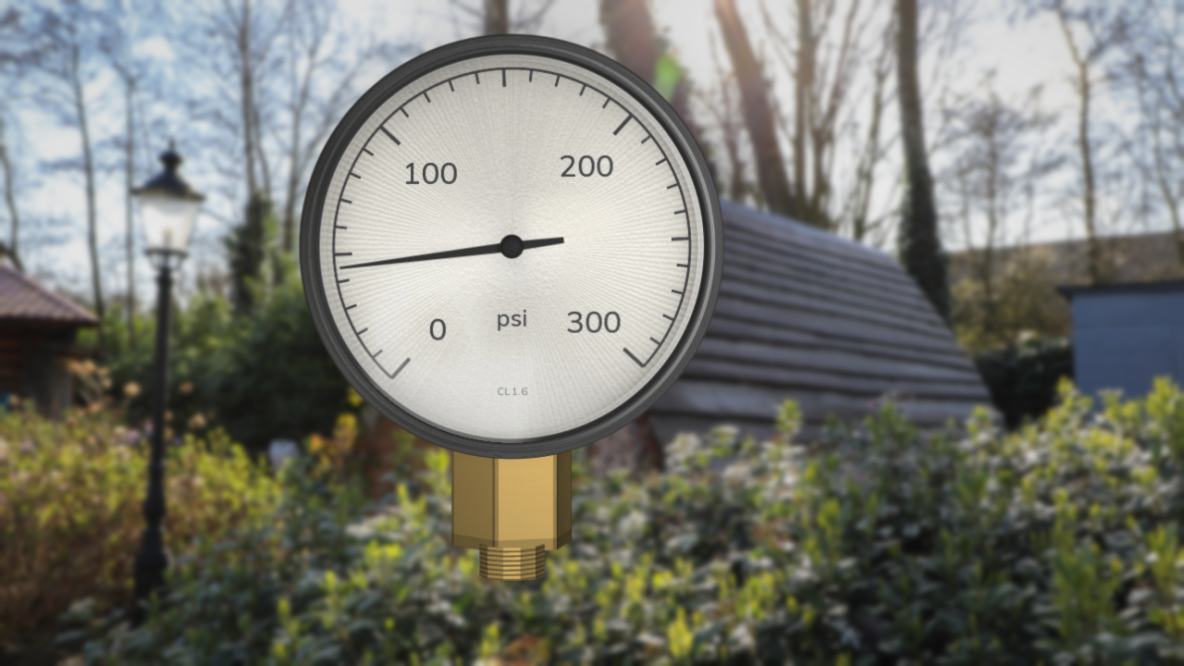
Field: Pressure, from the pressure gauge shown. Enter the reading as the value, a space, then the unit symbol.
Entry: 45 psi
